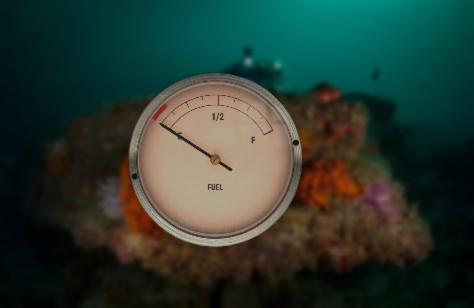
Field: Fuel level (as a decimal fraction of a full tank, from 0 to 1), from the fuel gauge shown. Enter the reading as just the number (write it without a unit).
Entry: 0
